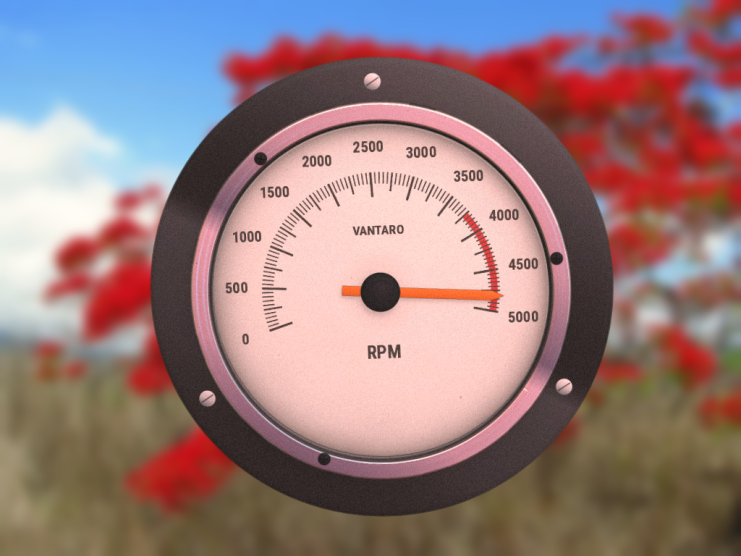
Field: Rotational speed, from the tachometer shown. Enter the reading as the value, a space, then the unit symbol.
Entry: 4800 rpm
